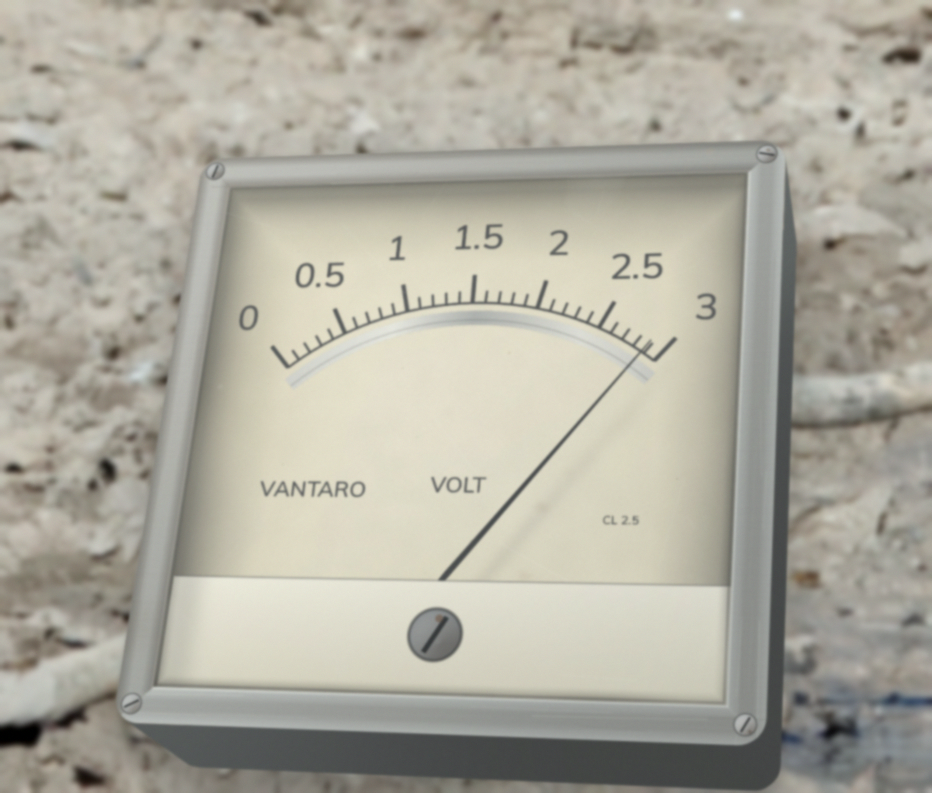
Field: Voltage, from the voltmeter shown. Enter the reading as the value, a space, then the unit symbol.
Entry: 2.9 V
